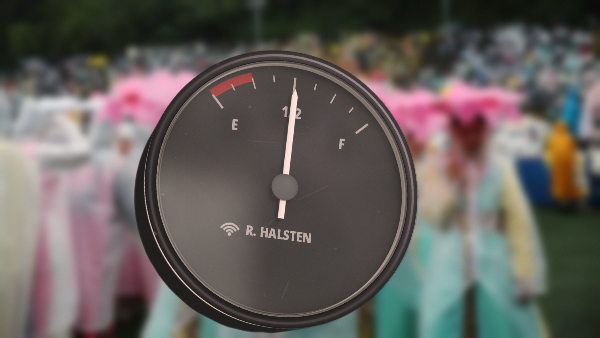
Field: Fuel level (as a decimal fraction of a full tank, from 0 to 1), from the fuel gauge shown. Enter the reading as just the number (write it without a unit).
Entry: 0.5
